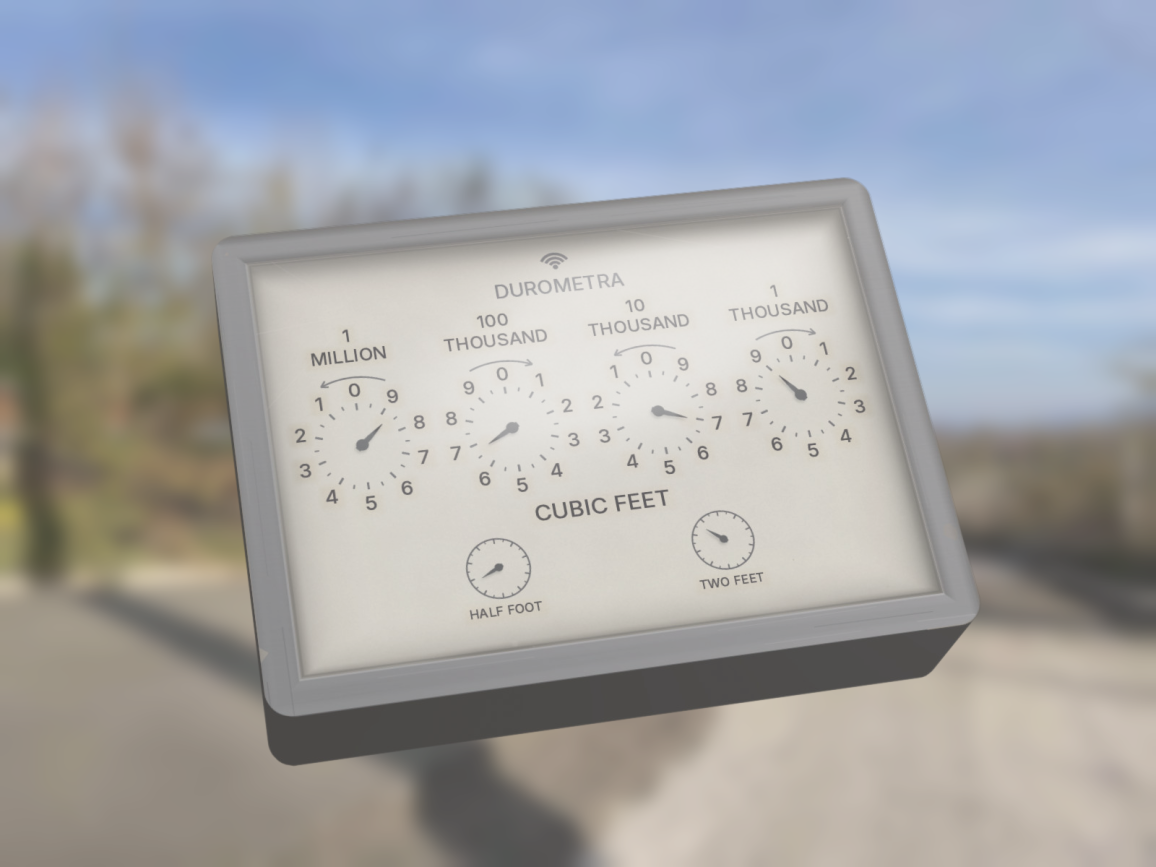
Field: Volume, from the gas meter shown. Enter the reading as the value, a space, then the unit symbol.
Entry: 866900 ft³
